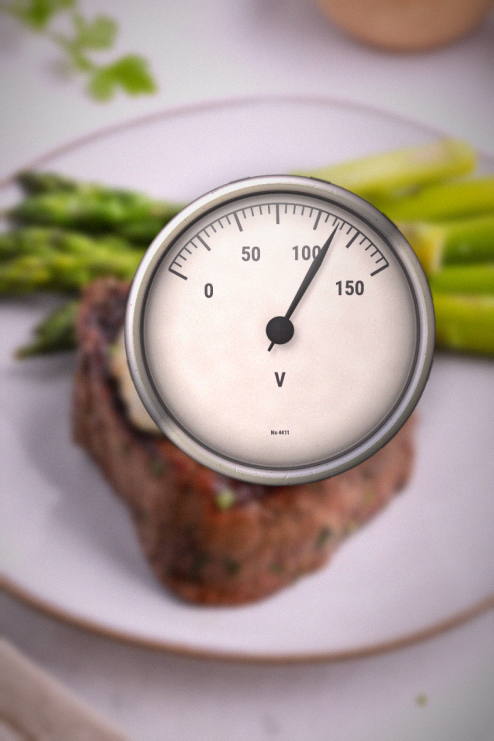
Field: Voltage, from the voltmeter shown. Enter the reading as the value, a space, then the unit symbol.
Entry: 112.5 V
